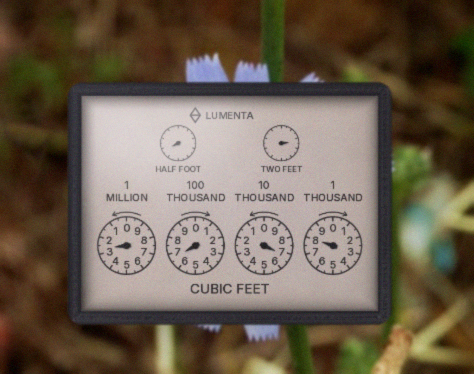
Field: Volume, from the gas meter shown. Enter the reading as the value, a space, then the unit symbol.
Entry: 266800 ft³
